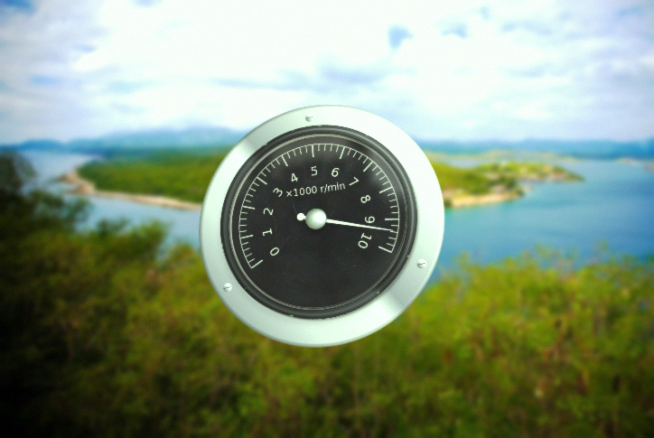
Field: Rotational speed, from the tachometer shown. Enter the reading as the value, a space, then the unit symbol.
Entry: 9400 rpm
